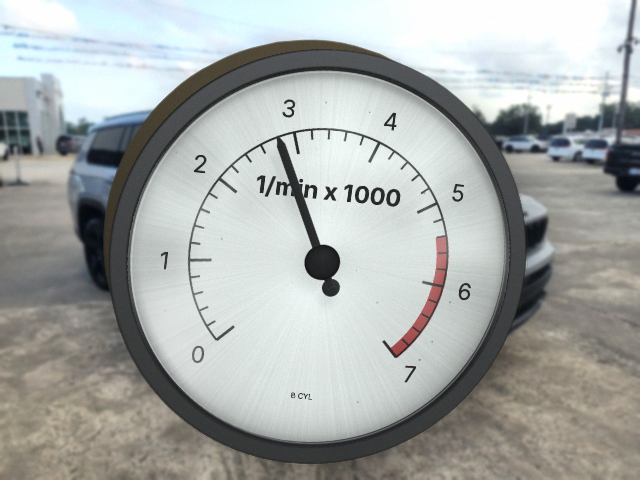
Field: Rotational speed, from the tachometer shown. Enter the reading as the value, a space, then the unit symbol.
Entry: 2800 rpm
